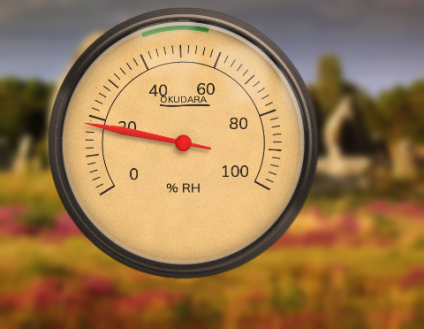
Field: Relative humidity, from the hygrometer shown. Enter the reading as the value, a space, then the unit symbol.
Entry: 18 %
